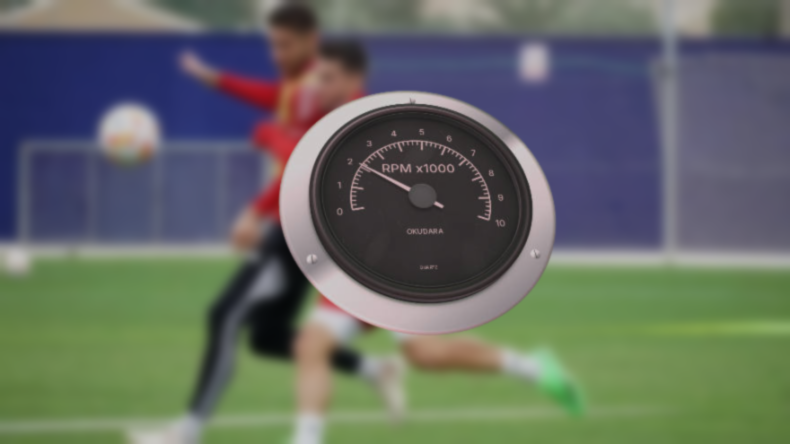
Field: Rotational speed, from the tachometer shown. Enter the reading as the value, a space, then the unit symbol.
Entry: 2000 rpm
